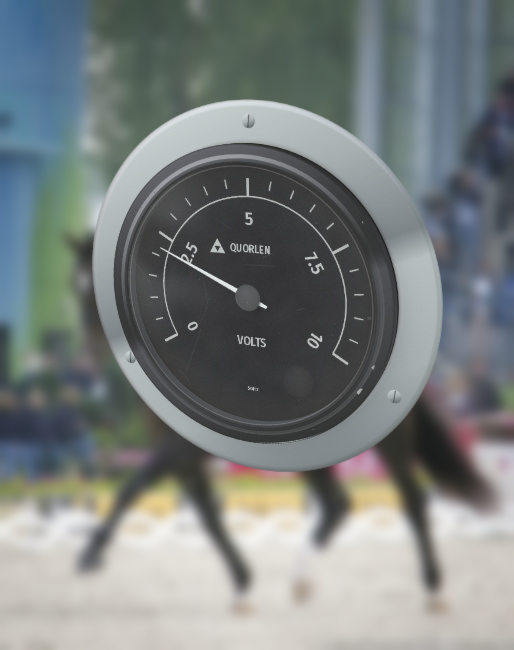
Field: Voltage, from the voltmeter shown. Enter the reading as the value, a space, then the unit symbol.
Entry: 2.25 V
